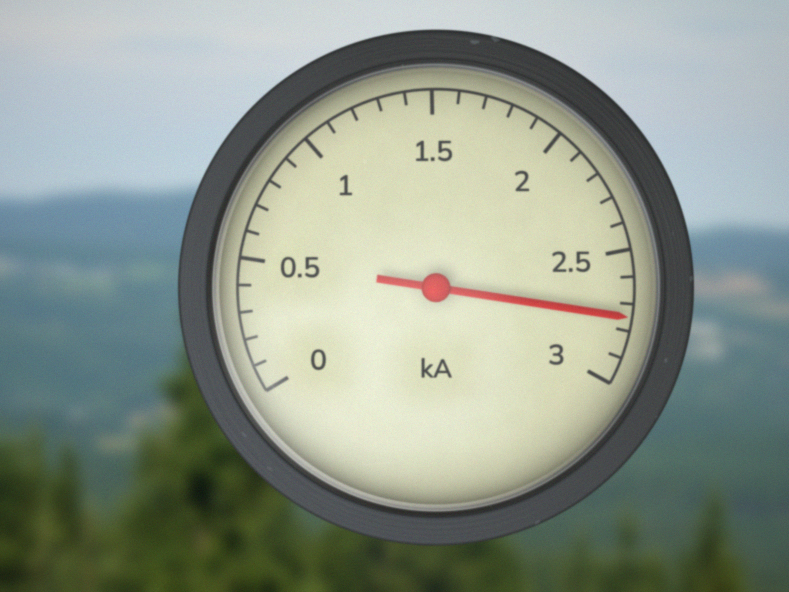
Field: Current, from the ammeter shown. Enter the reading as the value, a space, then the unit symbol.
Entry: 2.75 kA
